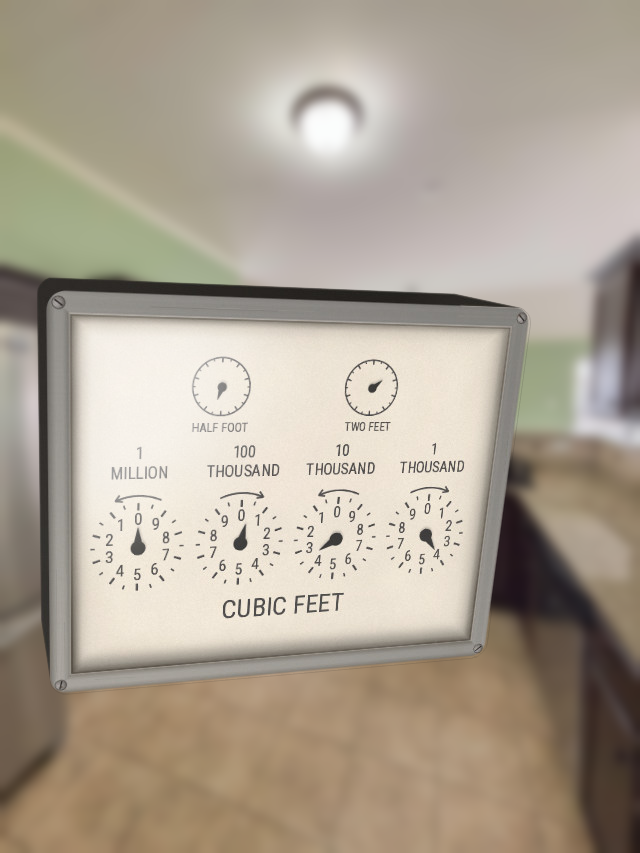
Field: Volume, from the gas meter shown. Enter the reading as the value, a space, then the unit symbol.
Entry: 3400 ft³
